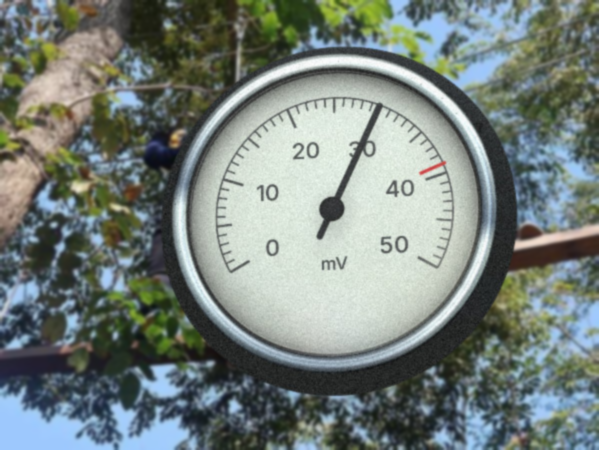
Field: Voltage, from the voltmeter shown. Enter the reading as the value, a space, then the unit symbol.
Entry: 30 mV
